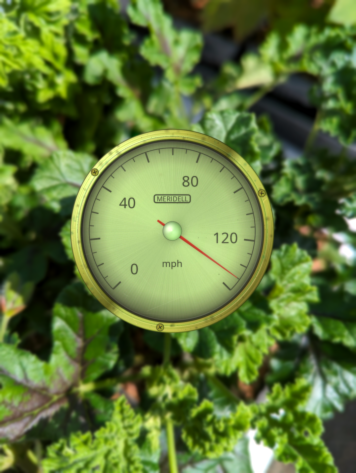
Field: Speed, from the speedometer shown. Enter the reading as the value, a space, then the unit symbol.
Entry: 135 mph
